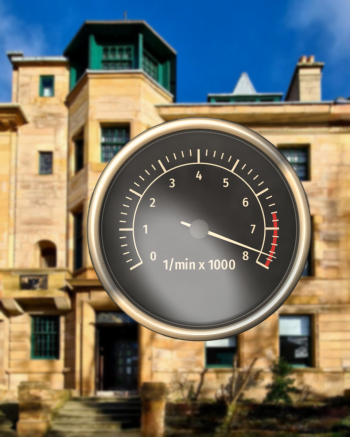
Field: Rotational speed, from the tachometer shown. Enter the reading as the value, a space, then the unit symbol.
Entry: 7700 rpm
